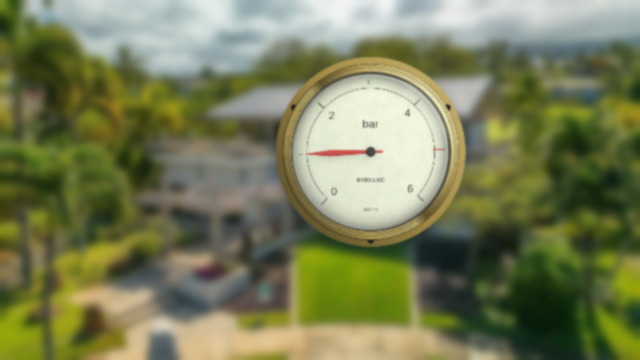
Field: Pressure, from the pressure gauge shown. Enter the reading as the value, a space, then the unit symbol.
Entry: 1 bar
